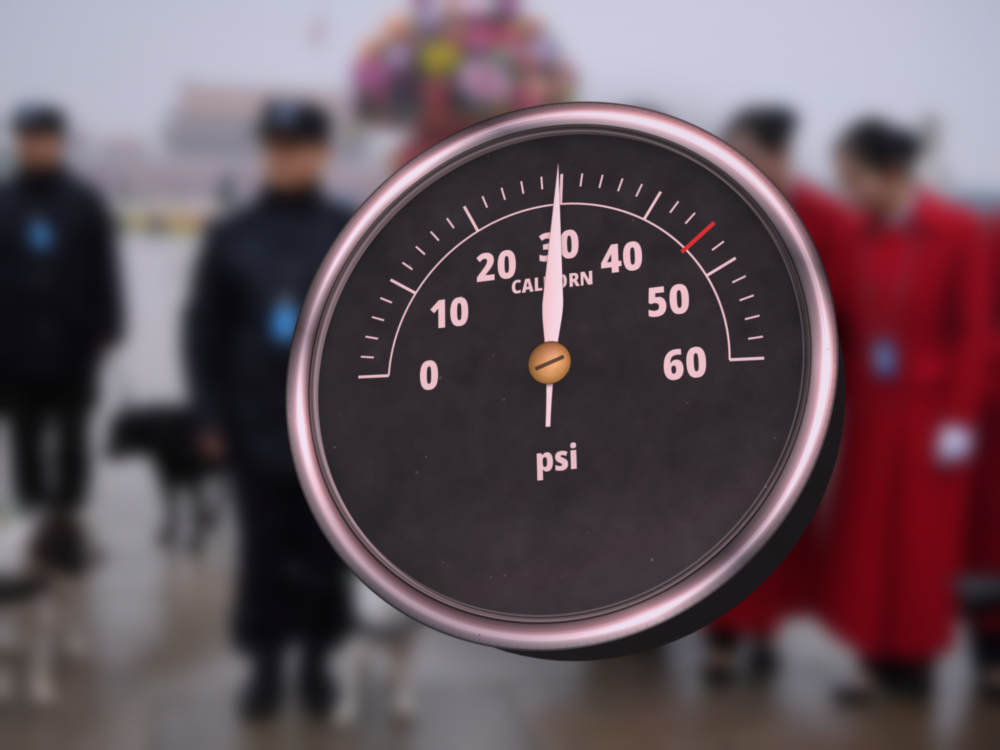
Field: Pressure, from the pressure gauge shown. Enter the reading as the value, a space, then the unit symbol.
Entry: 30 psi
